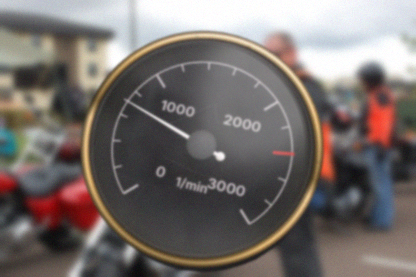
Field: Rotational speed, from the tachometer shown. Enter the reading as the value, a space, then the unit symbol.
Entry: 700 rpm
